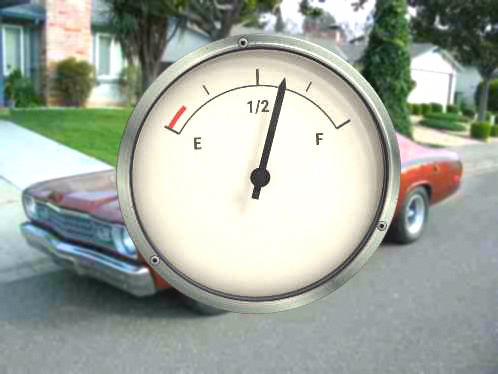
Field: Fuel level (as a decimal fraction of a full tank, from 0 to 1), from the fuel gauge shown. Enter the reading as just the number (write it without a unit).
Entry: 0.625
